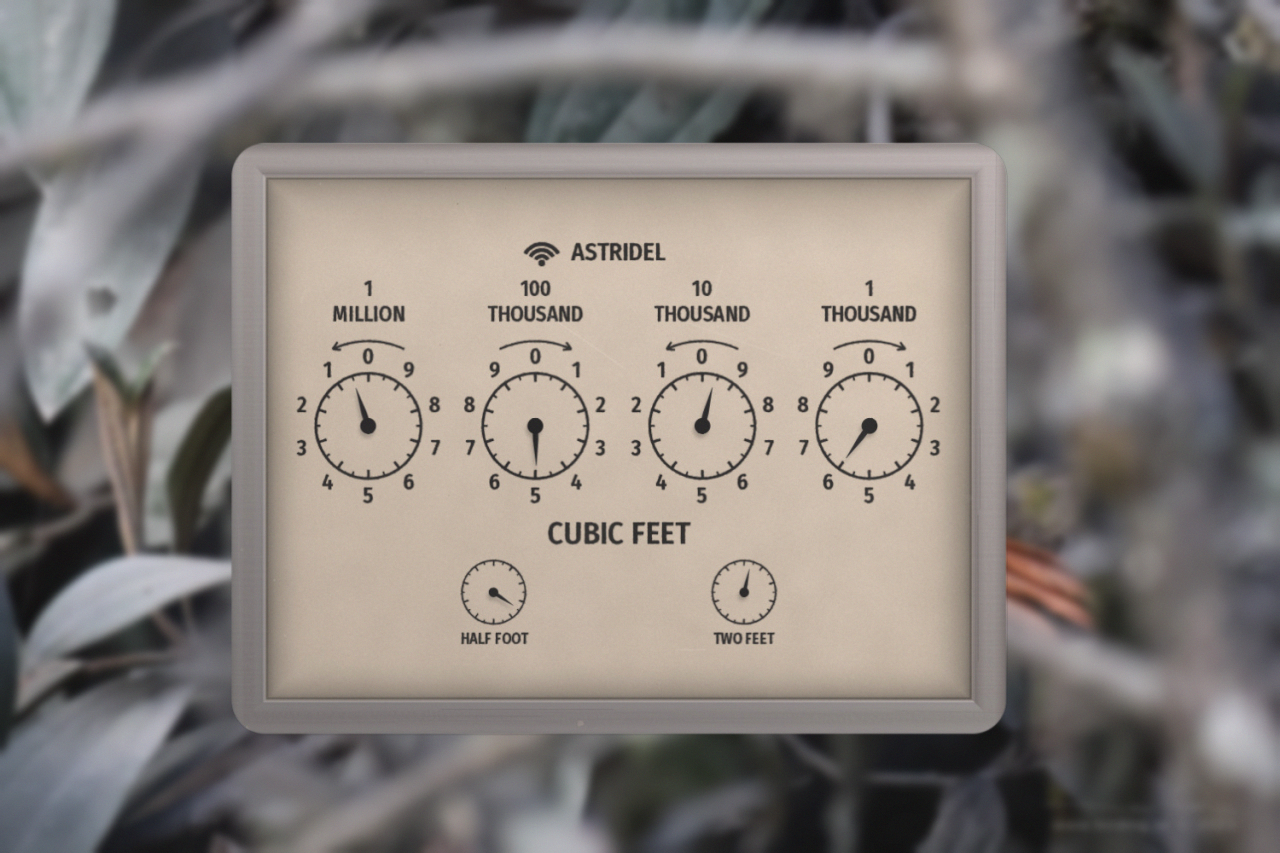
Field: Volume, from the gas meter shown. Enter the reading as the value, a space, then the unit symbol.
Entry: 49600 ft³
